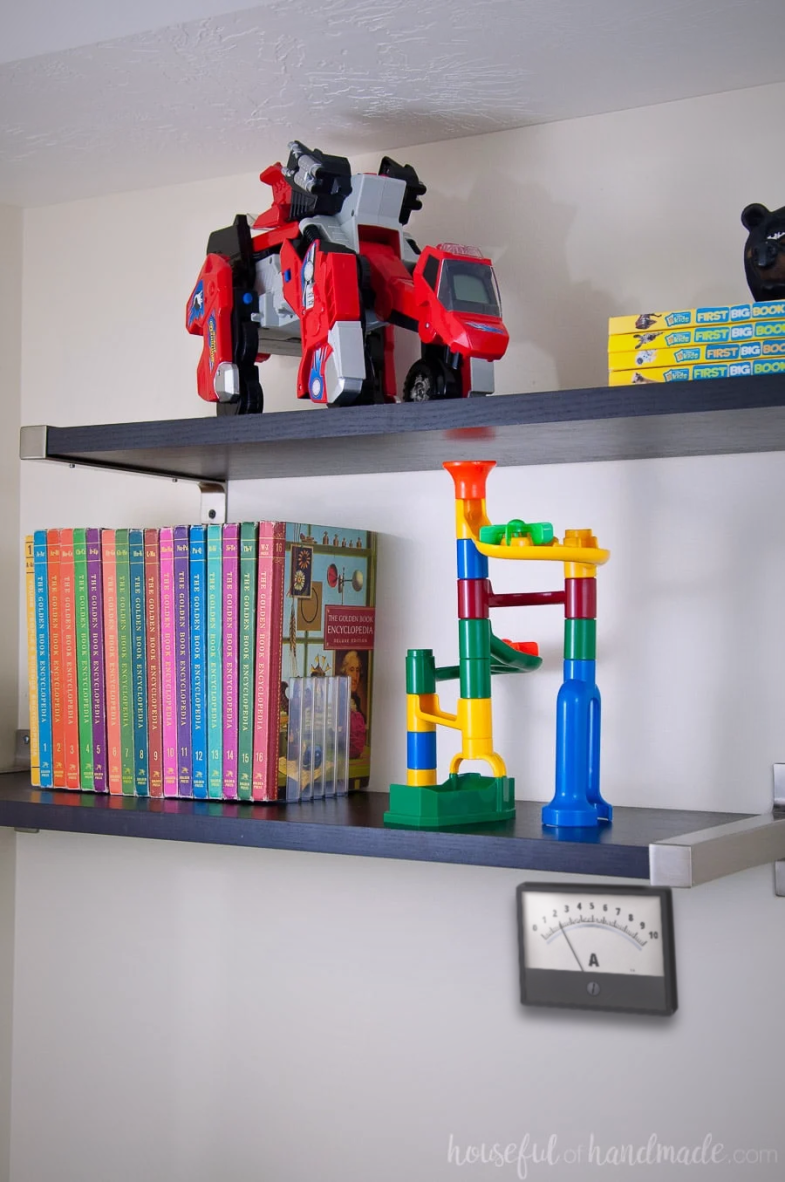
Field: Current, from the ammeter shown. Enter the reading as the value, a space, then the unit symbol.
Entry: 2 A
